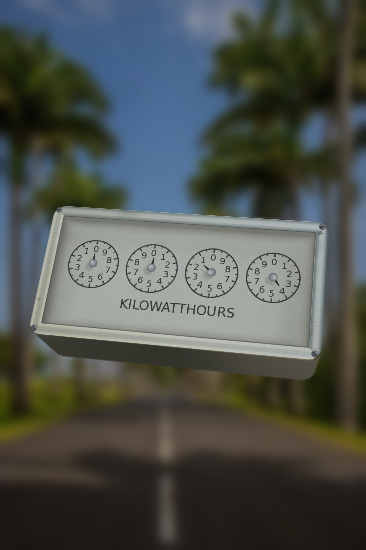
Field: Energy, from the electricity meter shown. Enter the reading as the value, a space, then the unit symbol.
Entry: 14 kWh
